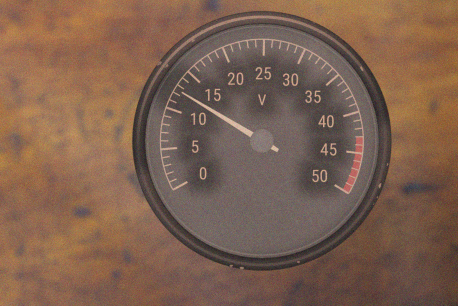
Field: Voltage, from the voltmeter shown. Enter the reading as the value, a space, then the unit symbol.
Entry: 12.5 V
